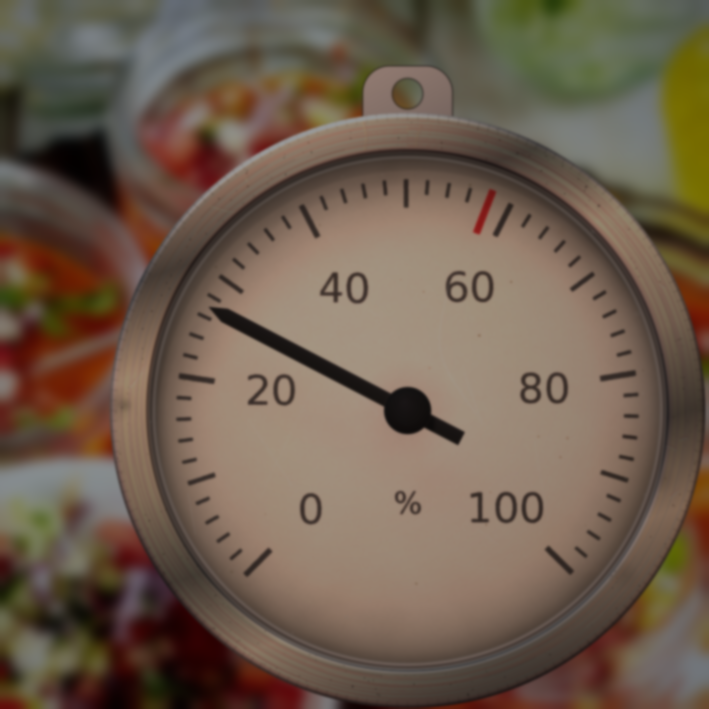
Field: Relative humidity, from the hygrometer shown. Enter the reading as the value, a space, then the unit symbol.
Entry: 27 %
